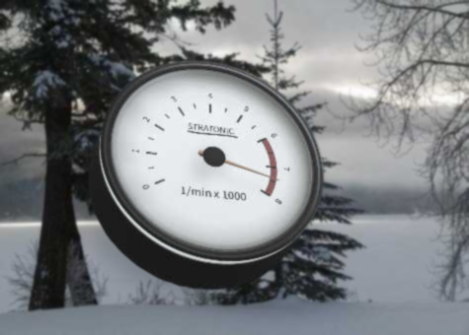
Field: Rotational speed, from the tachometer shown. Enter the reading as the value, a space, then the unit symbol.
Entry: 7500 rpm
